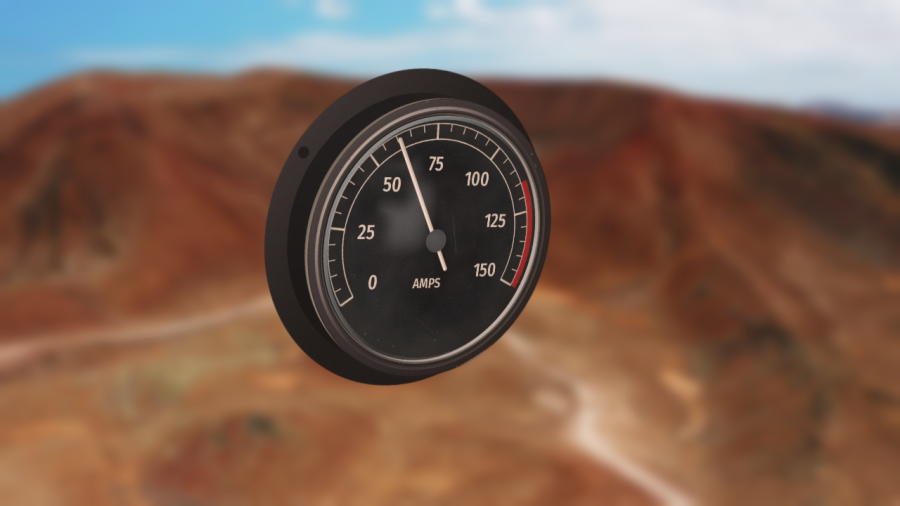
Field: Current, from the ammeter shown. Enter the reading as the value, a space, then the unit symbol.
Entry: 60 A
